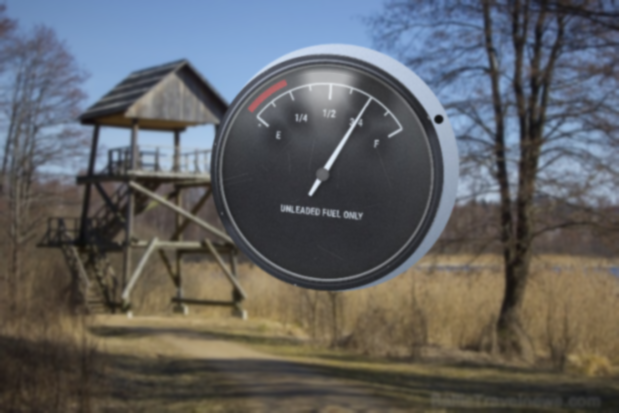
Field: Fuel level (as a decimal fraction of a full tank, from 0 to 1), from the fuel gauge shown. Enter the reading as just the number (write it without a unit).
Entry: 0.75
